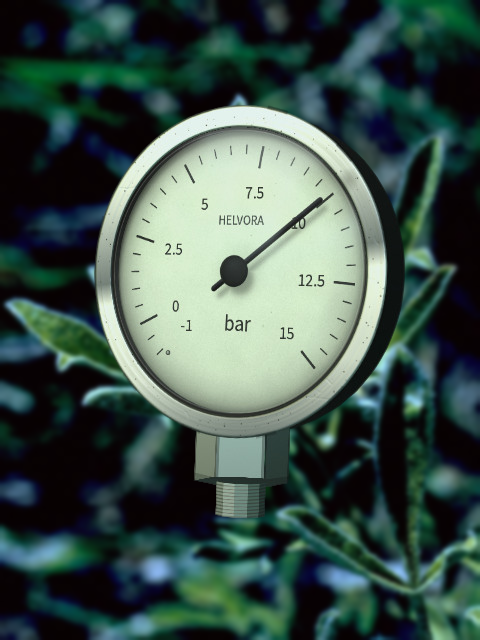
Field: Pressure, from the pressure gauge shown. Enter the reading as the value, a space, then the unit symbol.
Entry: 10 bar
